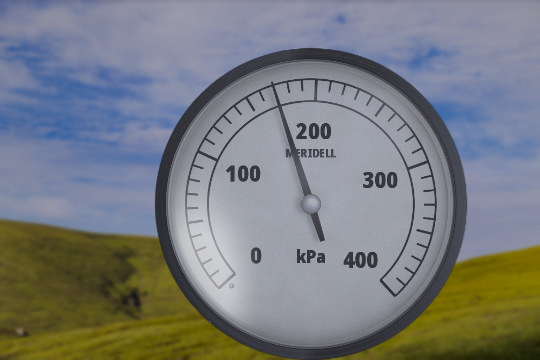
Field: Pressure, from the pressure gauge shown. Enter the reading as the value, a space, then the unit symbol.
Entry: 170 kPa
